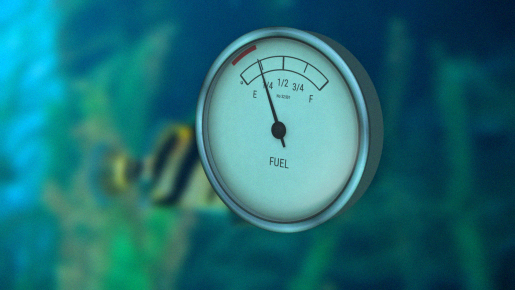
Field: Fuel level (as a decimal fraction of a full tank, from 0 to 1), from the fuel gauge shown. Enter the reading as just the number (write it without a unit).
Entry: 0.25
